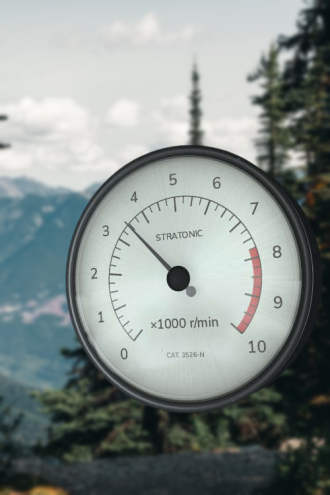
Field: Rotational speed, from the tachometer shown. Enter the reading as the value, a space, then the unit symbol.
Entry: 3500 rpm
